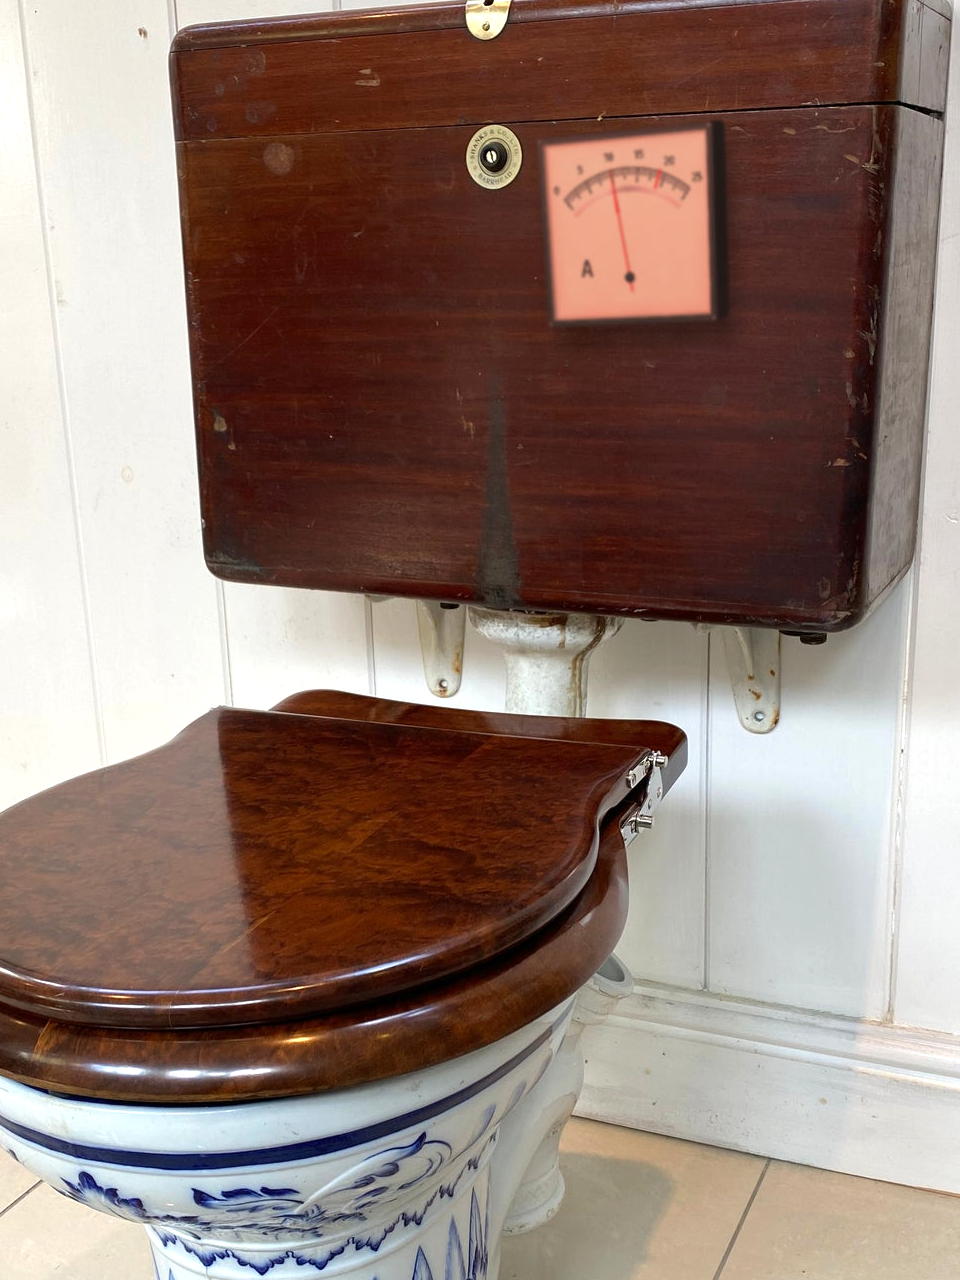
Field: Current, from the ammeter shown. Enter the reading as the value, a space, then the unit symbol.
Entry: 10 A
